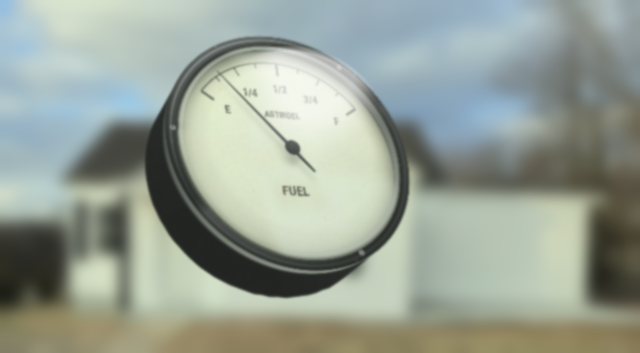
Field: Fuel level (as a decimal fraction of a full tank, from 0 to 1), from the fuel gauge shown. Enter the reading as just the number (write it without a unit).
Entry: 0.125
